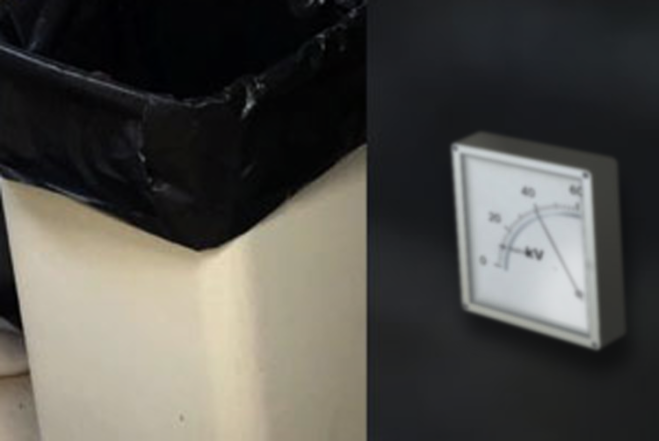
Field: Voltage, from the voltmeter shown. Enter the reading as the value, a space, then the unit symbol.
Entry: 40 kV
